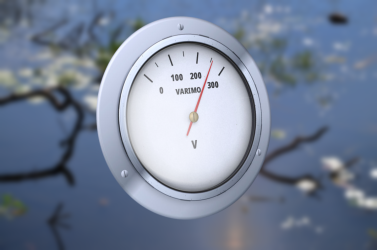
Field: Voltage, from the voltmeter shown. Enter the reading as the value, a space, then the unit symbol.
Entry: 250 V
